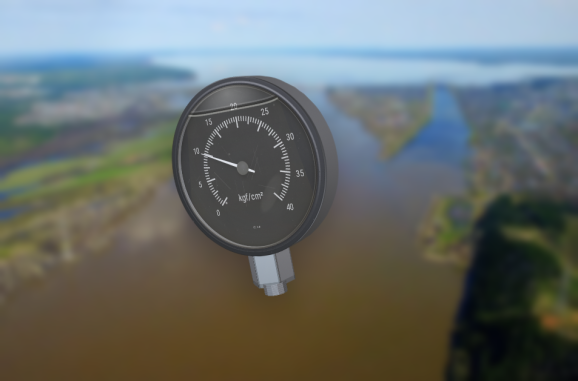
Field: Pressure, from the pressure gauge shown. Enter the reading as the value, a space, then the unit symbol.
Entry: 10 kg/cm²
